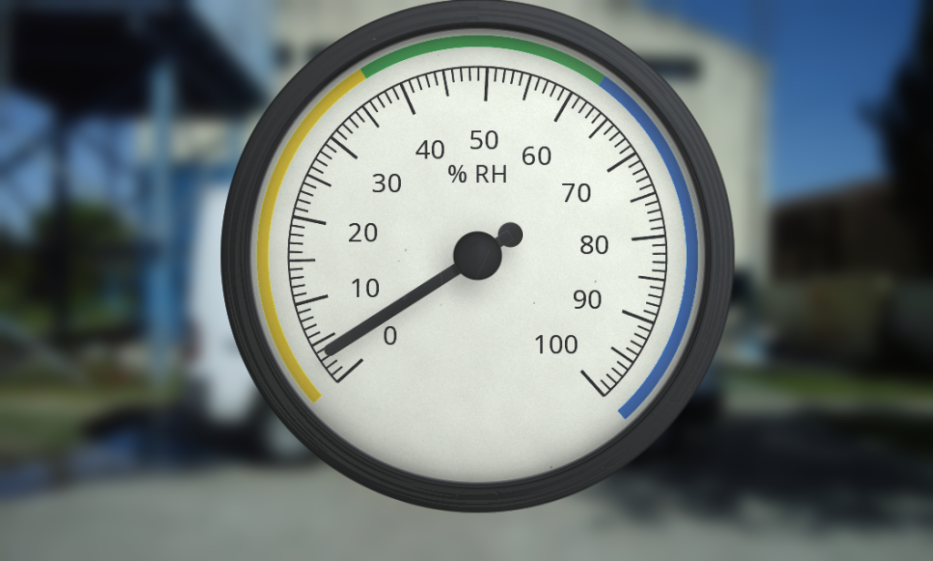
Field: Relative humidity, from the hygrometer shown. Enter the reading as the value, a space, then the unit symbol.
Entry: 3.5 %
